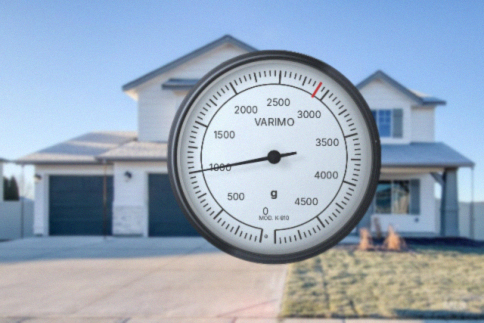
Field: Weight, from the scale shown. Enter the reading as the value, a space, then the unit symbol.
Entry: 1000 g
